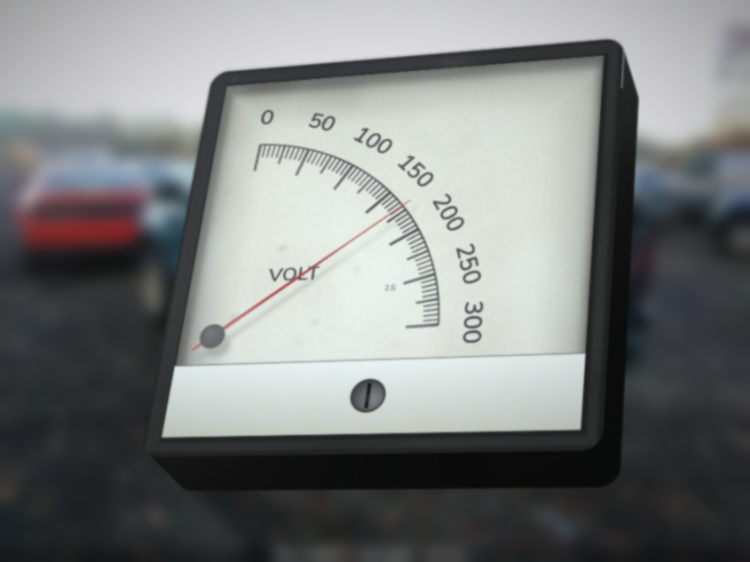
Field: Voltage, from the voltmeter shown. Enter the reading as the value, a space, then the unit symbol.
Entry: 175 V
